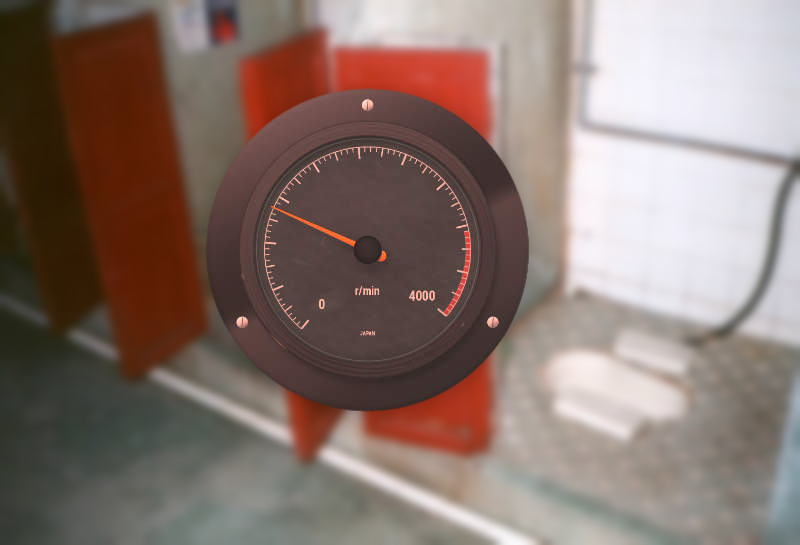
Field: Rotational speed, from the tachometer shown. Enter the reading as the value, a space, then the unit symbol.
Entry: 1100 rpm
